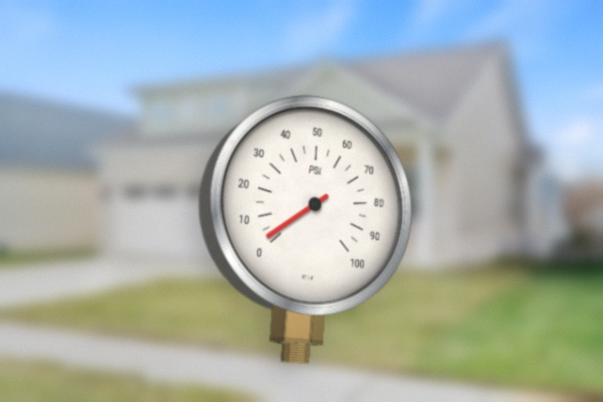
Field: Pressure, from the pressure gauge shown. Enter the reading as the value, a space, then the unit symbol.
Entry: 2.5 psi
